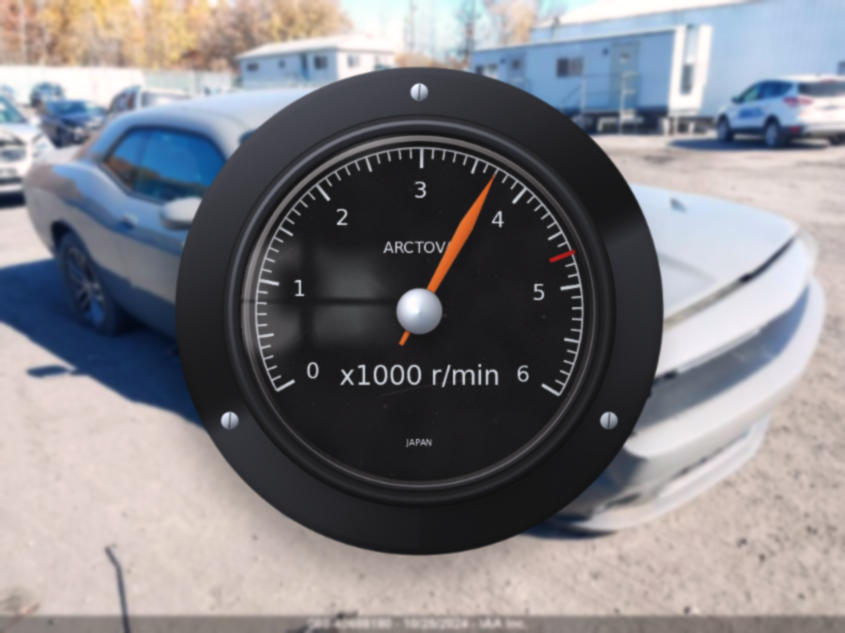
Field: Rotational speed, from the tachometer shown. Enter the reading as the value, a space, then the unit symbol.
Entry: 3700 rpm
